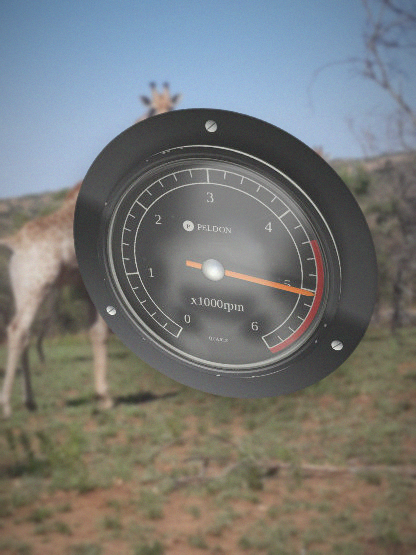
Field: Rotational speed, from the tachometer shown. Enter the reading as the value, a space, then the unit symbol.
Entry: 5000 rpm
